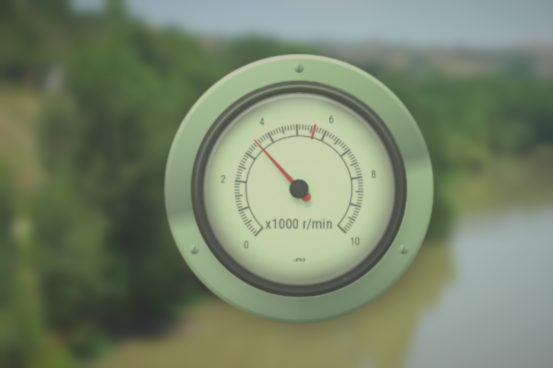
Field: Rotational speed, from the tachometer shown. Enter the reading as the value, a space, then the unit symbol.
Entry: 3500 rpm
